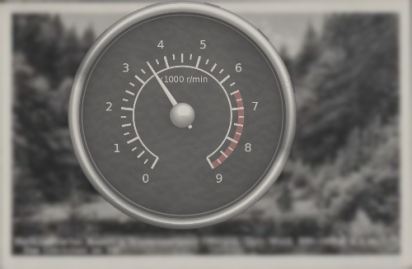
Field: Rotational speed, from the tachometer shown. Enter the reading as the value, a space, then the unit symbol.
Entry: 3500 rpm
